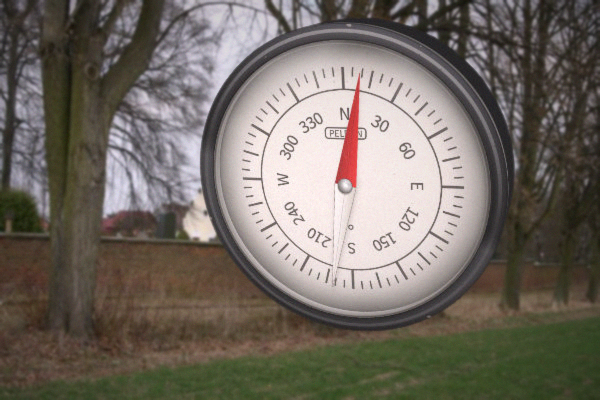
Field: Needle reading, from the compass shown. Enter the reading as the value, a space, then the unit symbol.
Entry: 10 °
